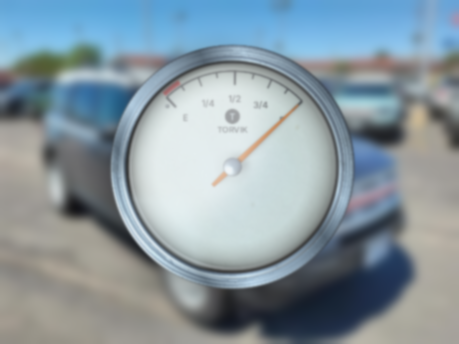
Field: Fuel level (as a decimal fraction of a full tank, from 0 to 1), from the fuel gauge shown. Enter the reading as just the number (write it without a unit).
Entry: 1
